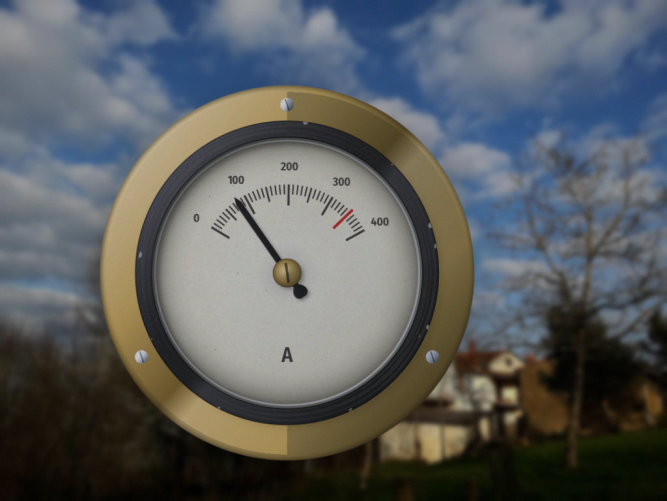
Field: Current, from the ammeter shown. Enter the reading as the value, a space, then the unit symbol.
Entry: 80 A
